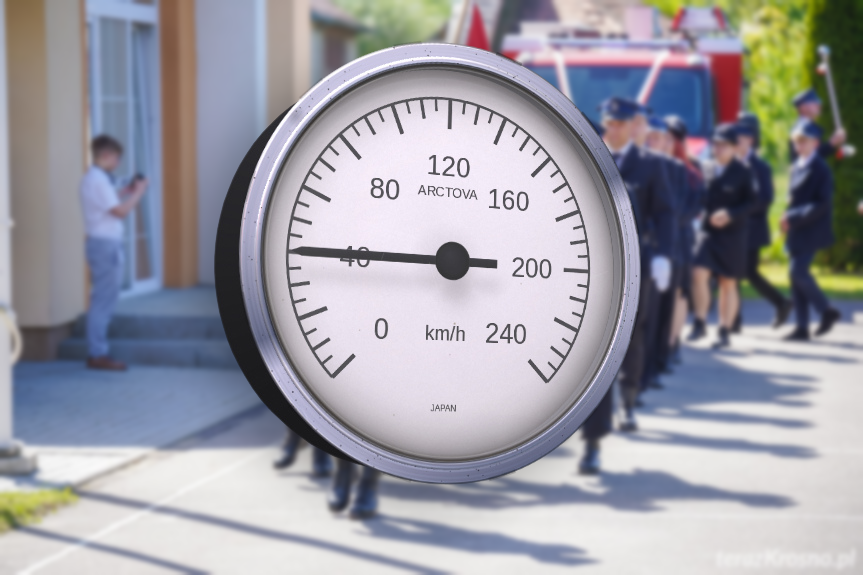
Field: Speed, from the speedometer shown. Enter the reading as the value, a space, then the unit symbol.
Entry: 40 km/h
